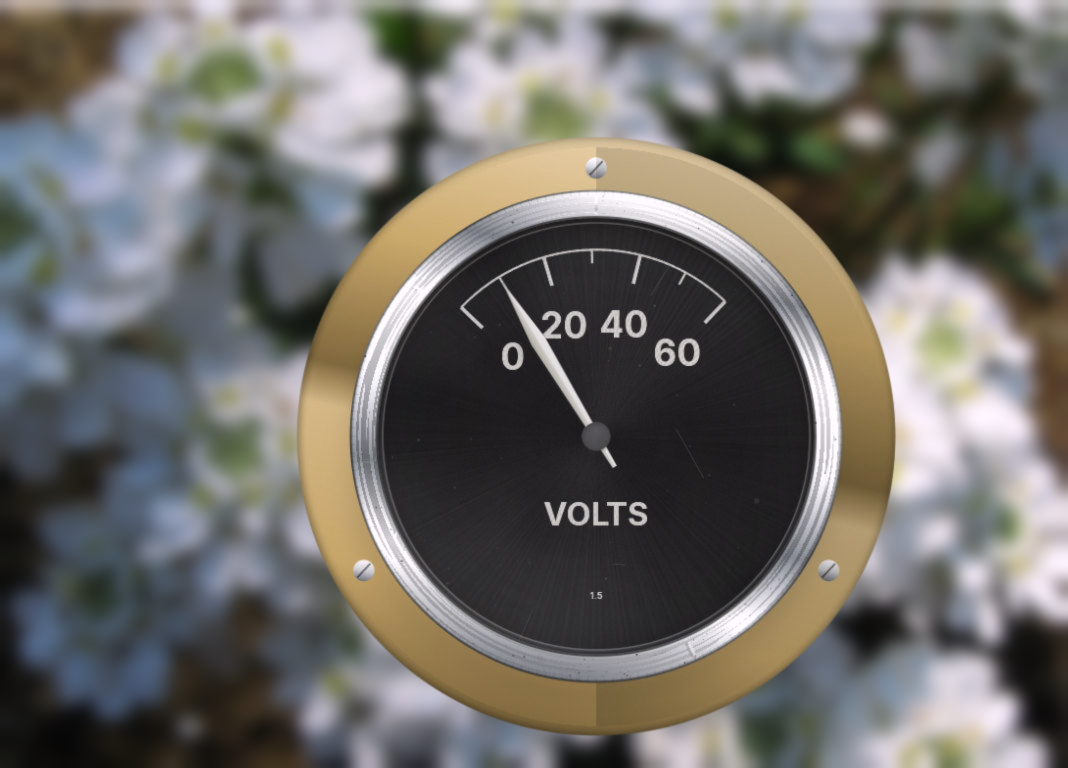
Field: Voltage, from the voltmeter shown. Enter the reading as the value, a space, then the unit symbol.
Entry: 10 V
